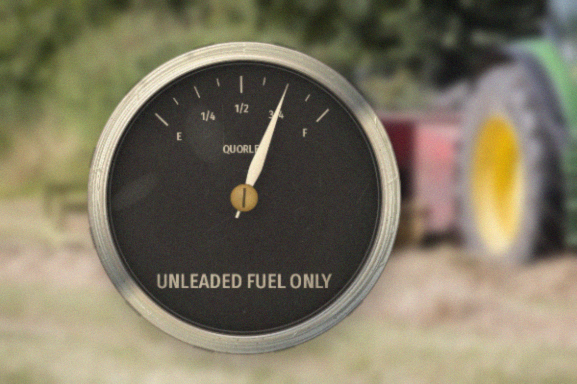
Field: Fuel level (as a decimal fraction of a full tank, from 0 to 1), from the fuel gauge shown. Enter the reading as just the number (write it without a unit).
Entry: 0.75
